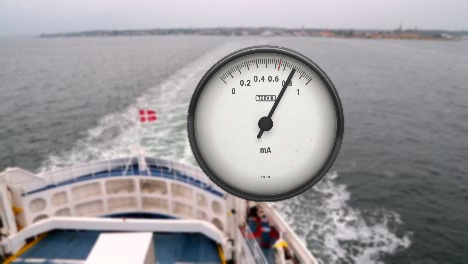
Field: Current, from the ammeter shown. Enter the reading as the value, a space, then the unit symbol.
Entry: 0.8 mA
